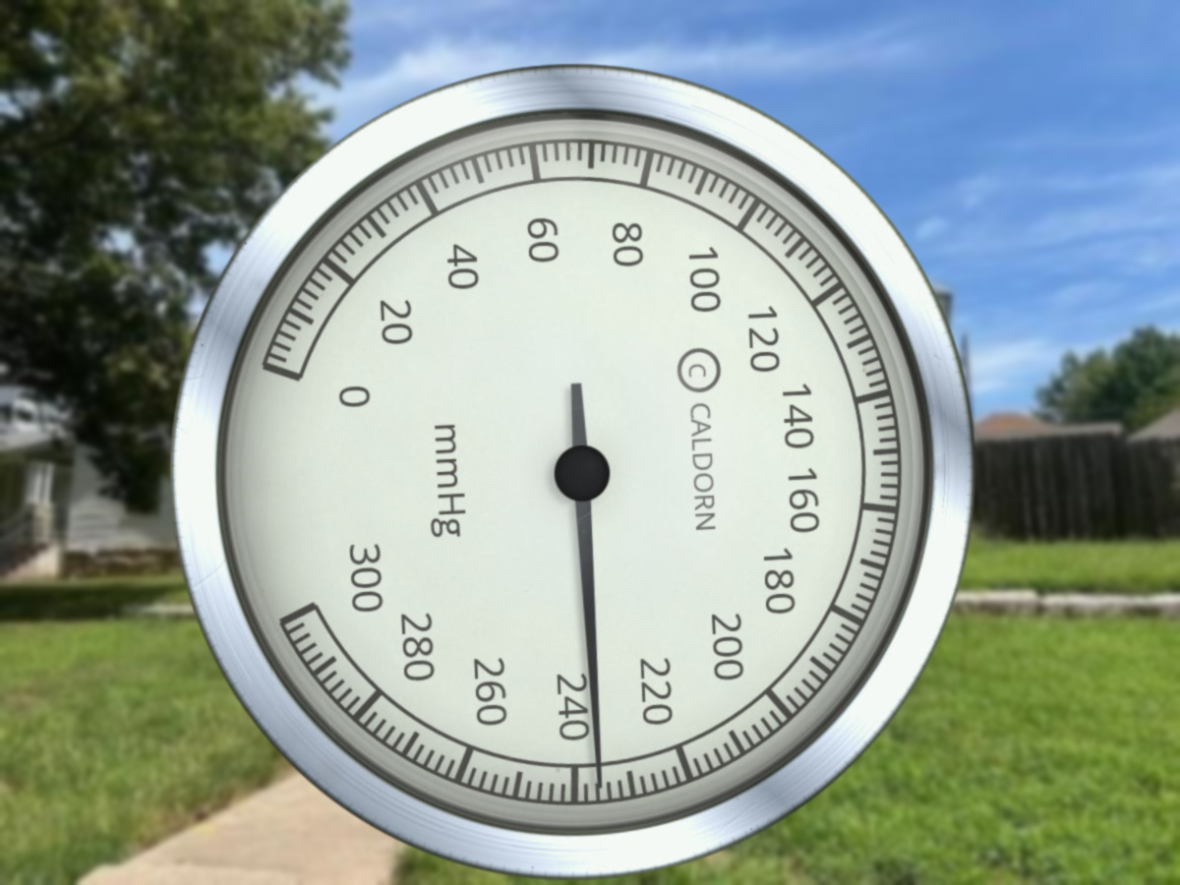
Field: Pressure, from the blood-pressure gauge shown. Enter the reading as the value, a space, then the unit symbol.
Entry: 236 mmHg
